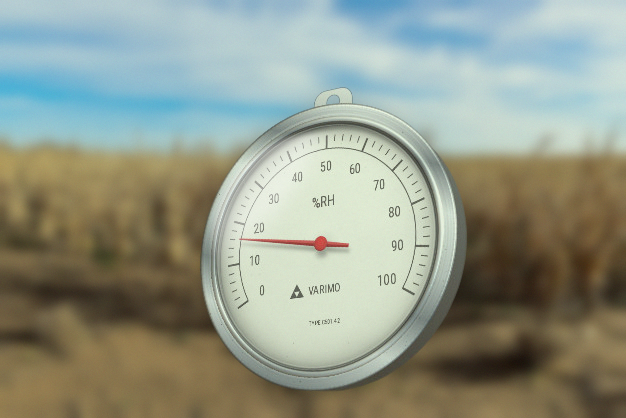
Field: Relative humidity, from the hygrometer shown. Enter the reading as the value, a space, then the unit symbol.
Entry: 16 %
